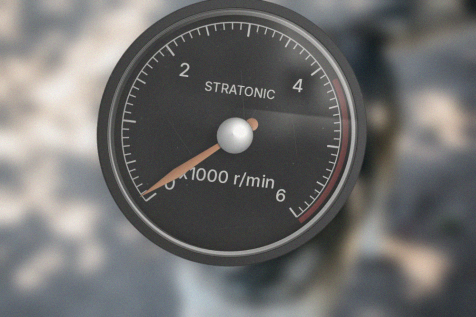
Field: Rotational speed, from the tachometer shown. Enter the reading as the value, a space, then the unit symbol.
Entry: 100 rpm
